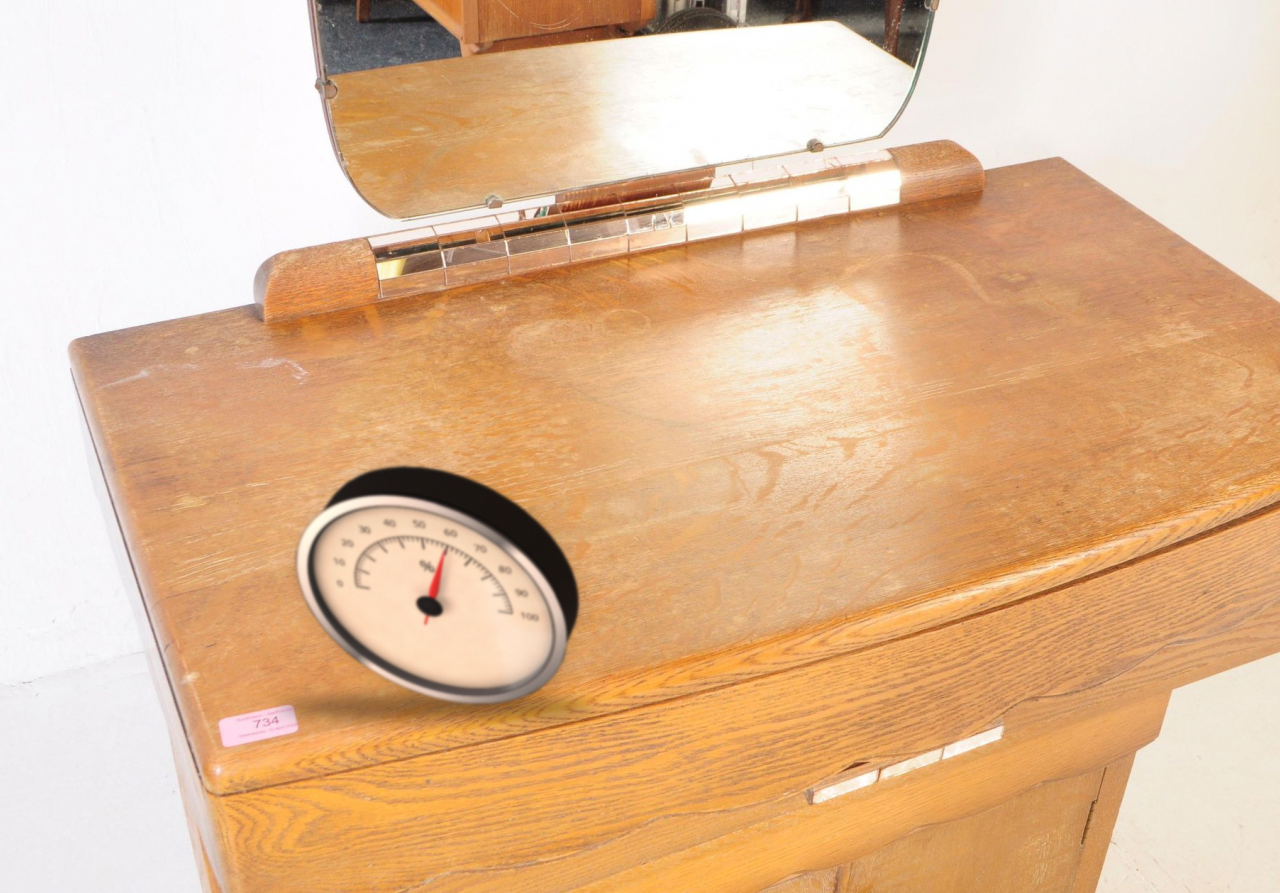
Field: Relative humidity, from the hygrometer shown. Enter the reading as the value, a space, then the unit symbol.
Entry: 60 %
